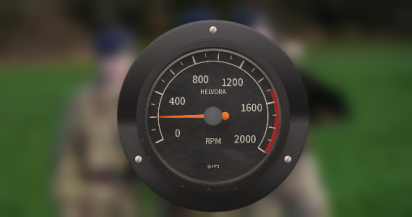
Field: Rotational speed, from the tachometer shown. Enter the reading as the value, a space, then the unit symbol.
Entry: 200 rpm
